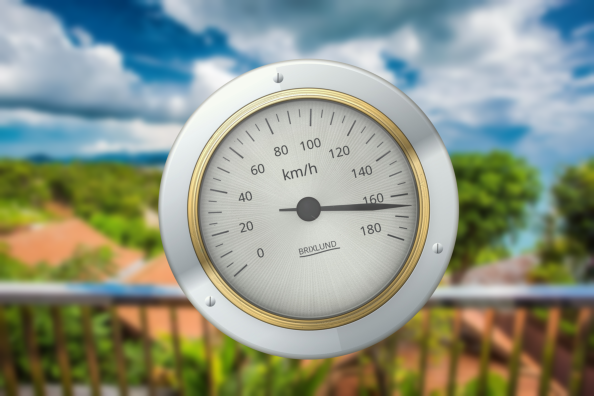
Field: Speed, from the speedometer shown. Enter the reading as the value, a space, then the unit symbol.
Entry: 165 km/h
